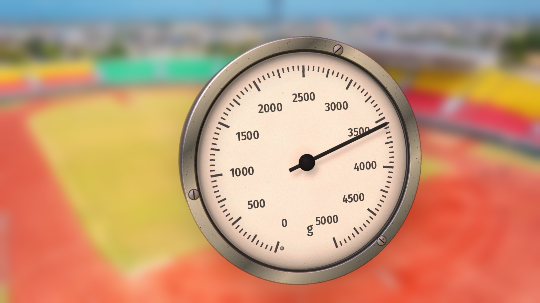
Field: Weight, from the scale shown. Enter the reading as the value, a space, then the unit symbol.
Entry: 3550 g
